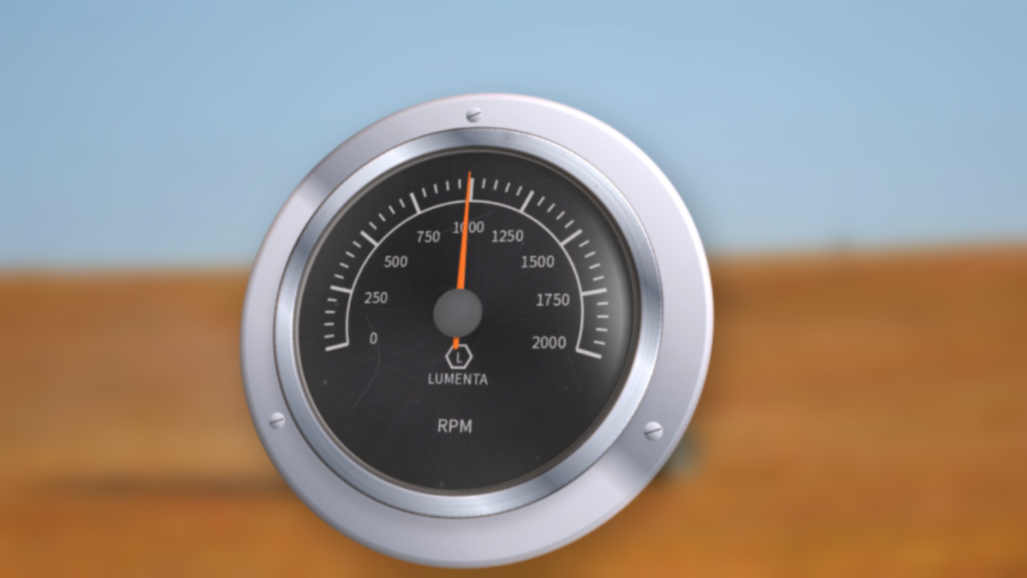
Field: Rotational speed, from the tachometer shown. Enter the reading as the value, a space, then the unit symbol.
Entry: 1000 rpm
